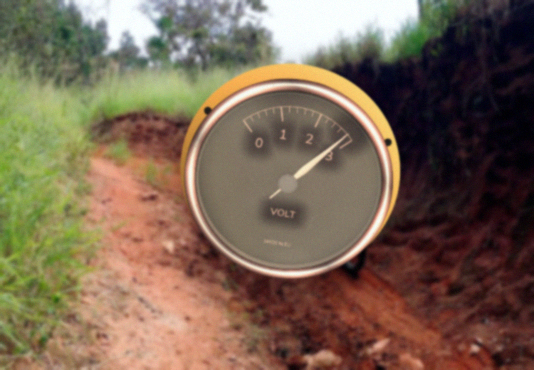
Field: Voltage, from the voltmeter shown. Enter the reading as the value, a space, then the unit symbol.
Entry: 2.8 V
